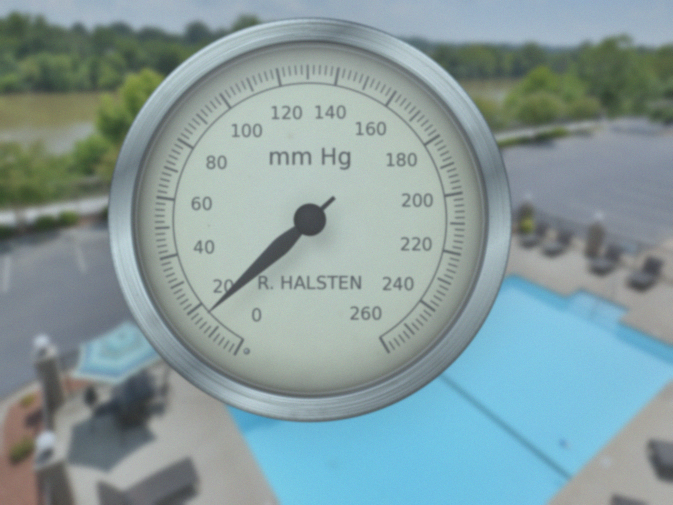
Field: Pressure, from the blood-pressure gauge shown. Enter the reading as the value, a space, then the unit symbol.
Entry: 16 mmHg
